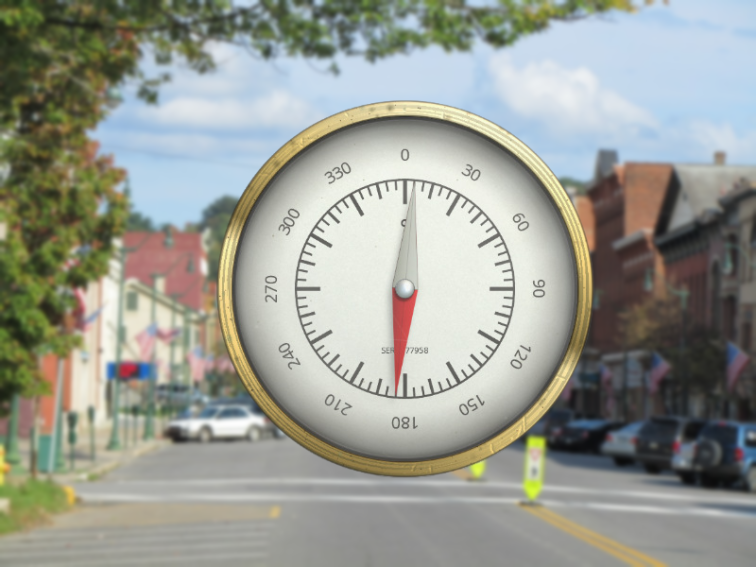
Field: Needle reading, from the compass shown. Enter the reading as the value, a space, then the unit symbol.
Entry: 185 °
